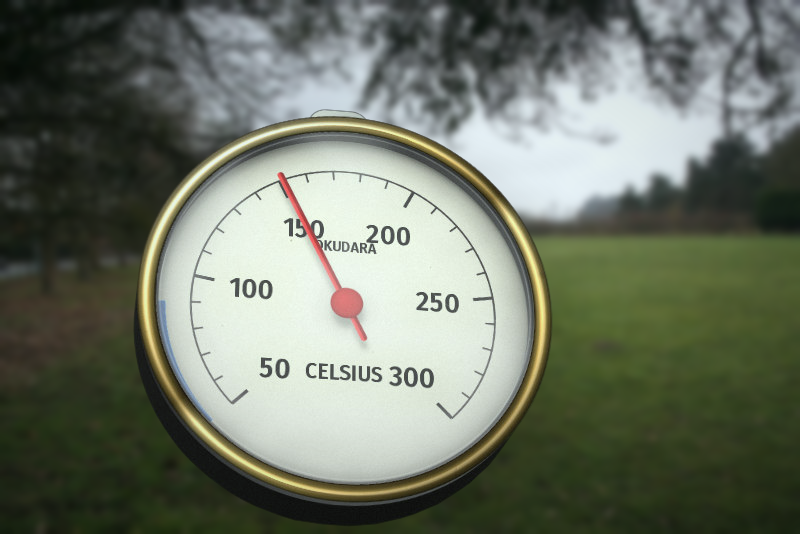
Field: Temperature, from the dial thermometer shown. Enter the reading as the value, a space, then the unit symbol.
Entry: 150 °C
